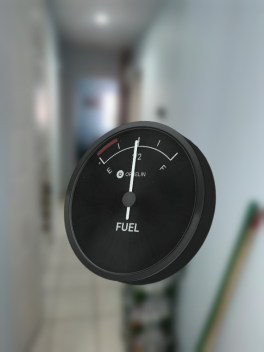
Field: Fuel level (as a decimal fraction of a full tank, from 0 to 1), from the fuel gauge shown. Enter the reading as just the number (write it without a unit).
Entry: 0.5
